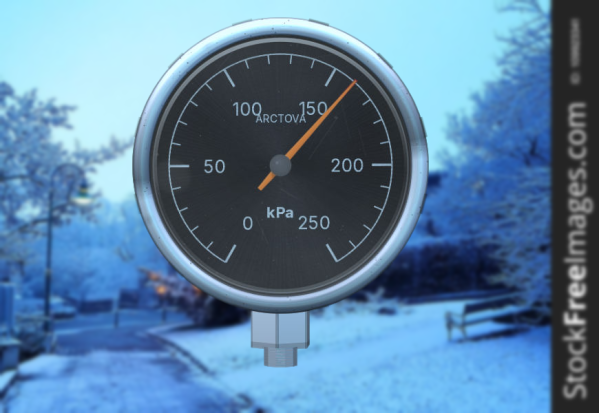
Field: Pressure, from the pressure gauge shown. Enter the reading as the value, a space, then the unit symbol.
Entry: 160 kPa
